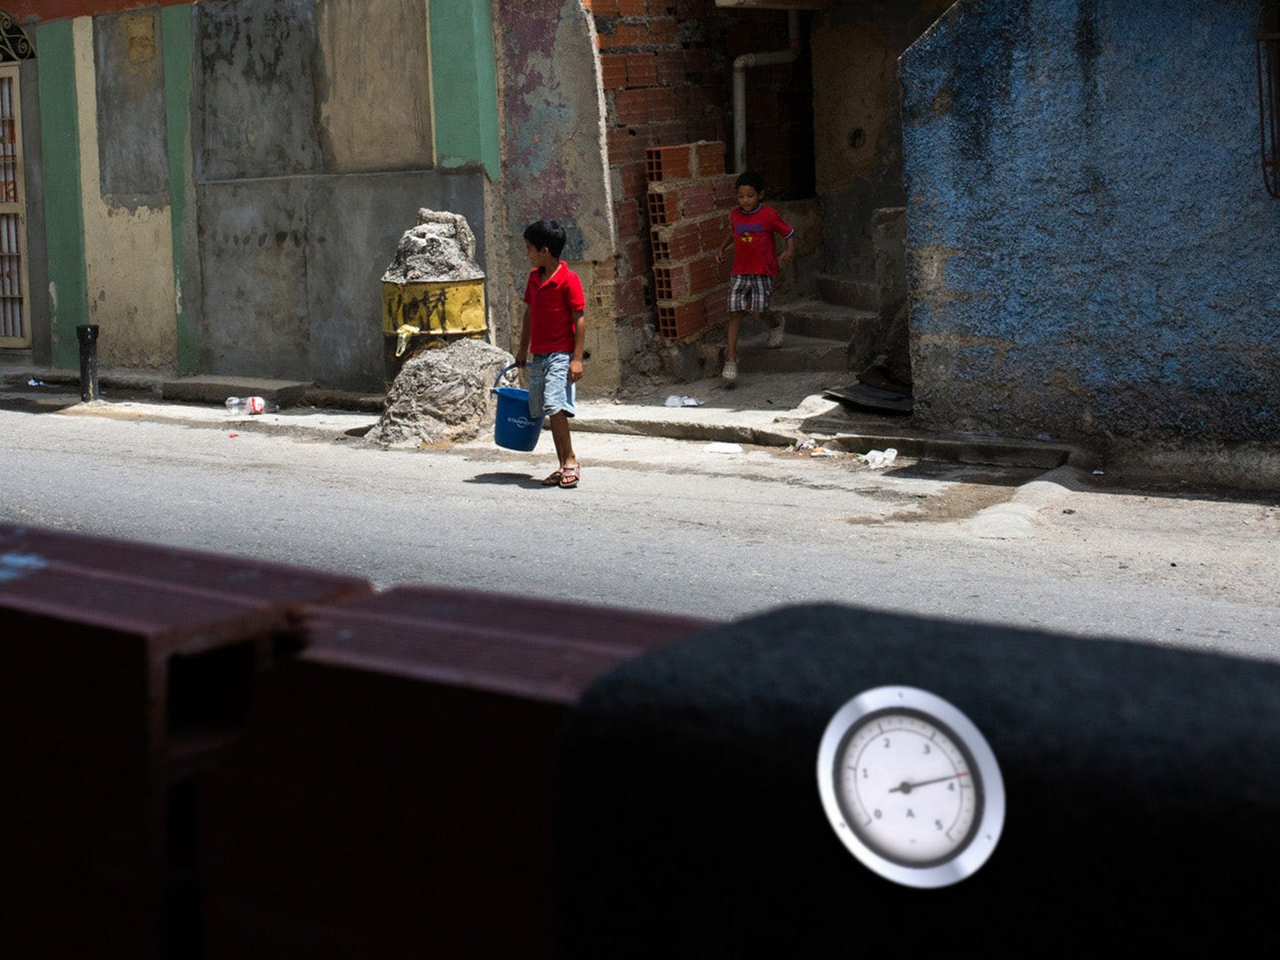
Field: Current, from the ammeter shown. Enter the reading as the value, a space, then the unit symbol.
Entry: 3.8 A
